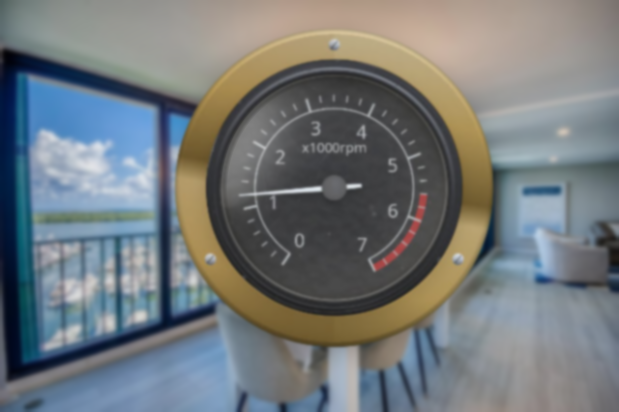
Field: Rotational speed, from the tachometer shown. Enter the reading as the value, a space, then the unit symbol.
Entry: 1200 rpm
